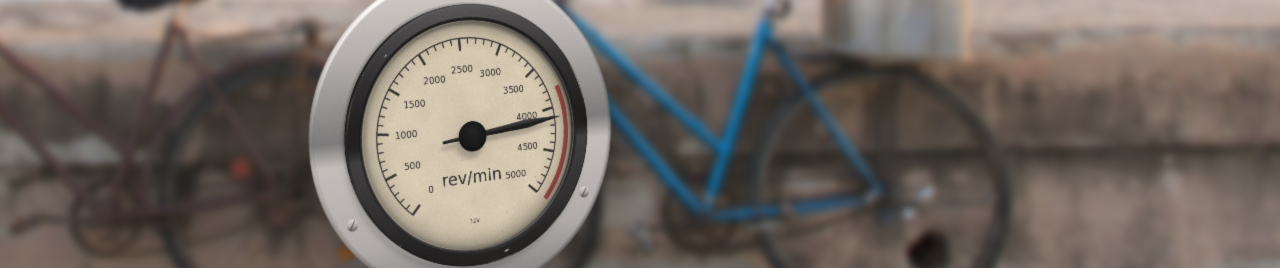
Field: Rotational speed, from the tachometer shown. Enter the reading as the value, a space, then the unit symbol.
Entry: 4100 rpm
